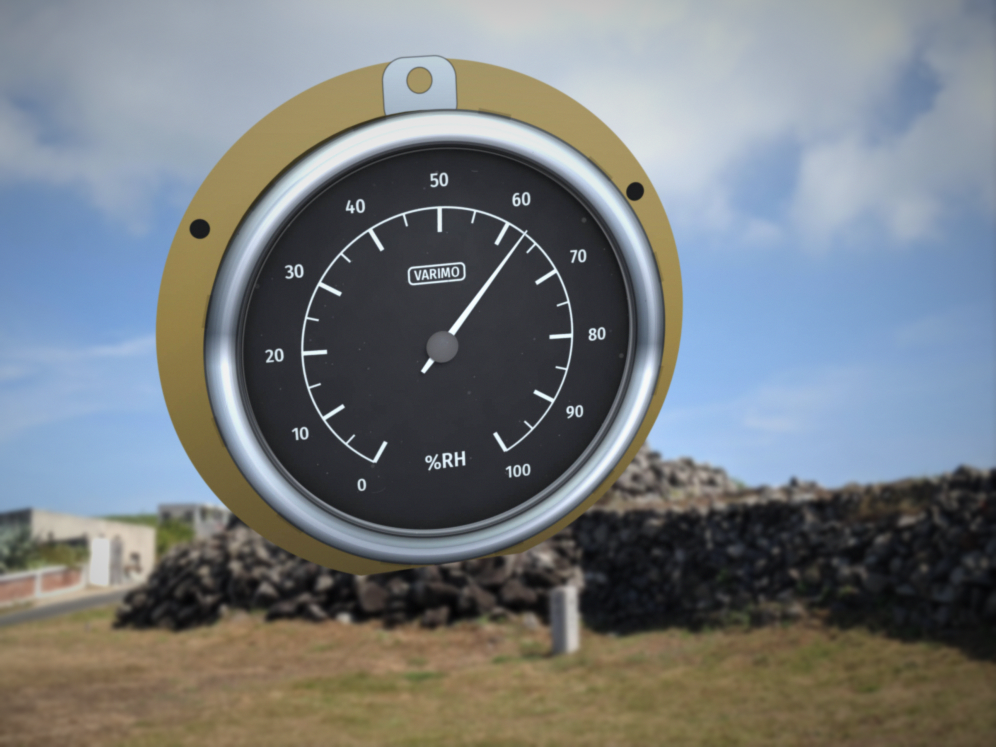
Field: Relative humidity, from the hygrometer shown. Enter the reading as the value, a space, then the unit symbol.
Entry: 62.5 %
